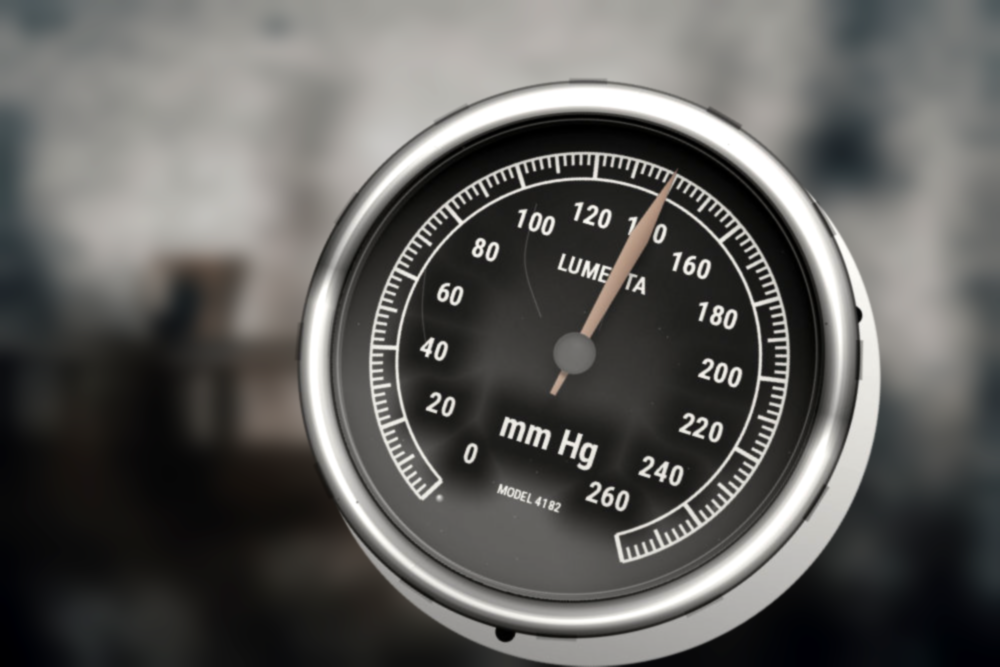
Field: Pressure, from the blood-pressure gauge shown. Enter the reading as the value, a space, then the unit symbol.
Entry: 140 mmHg
